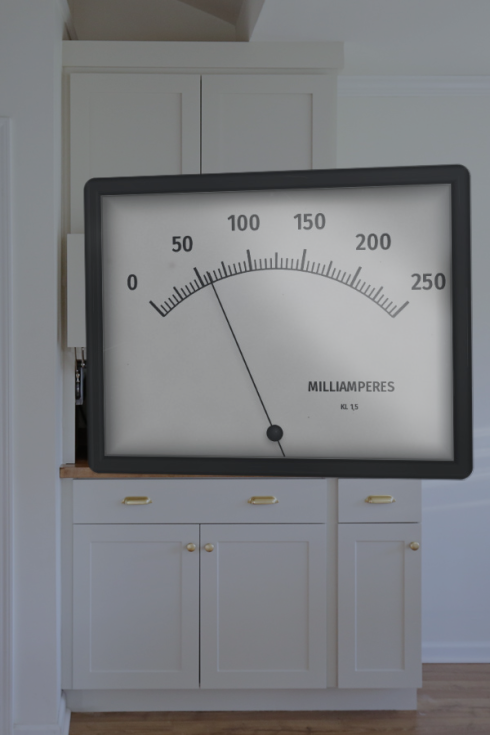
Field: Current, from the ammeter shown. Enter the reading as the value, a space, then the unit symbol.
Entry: 60 mA
